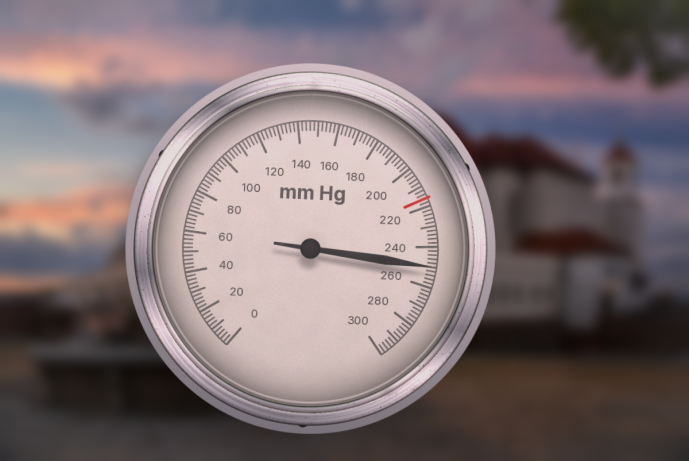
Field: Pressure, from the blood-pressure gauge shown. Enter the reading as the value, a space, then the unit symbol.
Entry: 250 mmHg
